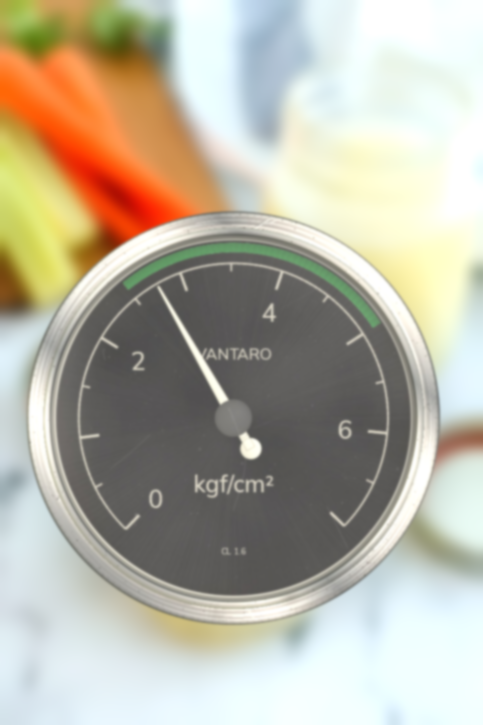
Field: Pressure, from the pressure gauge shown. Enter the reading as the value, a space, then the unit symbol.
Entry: 2.75 kg/cm²
